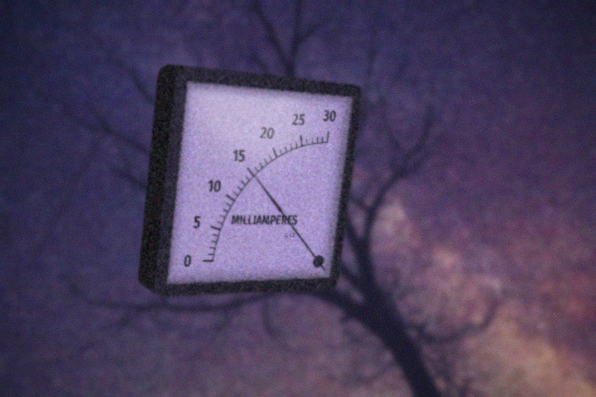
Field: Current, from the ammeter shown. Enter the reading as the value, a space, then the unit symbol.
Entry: 15 mA
